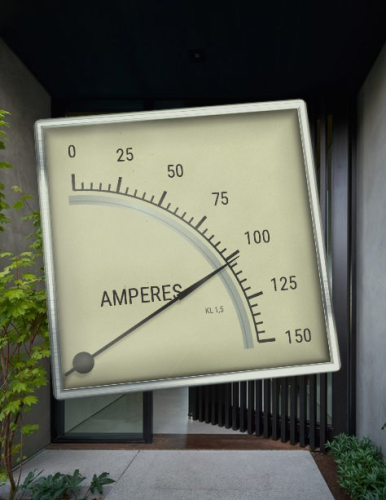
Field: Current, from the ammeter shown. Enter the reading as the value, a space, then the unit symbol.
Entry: 102.5 A
